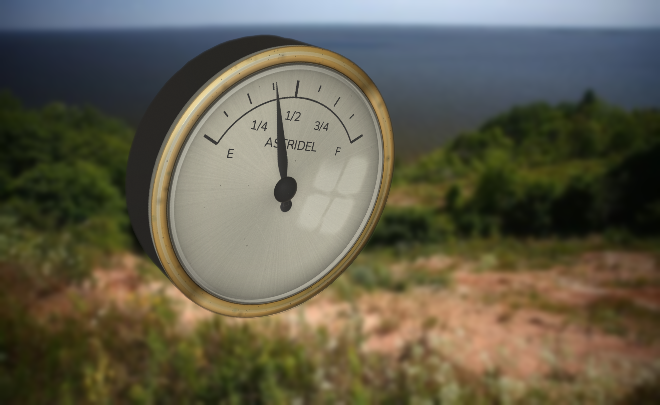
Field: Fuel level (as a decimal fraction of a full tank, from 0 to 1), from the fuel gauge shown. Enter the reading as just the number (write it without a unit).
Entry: 0.375
